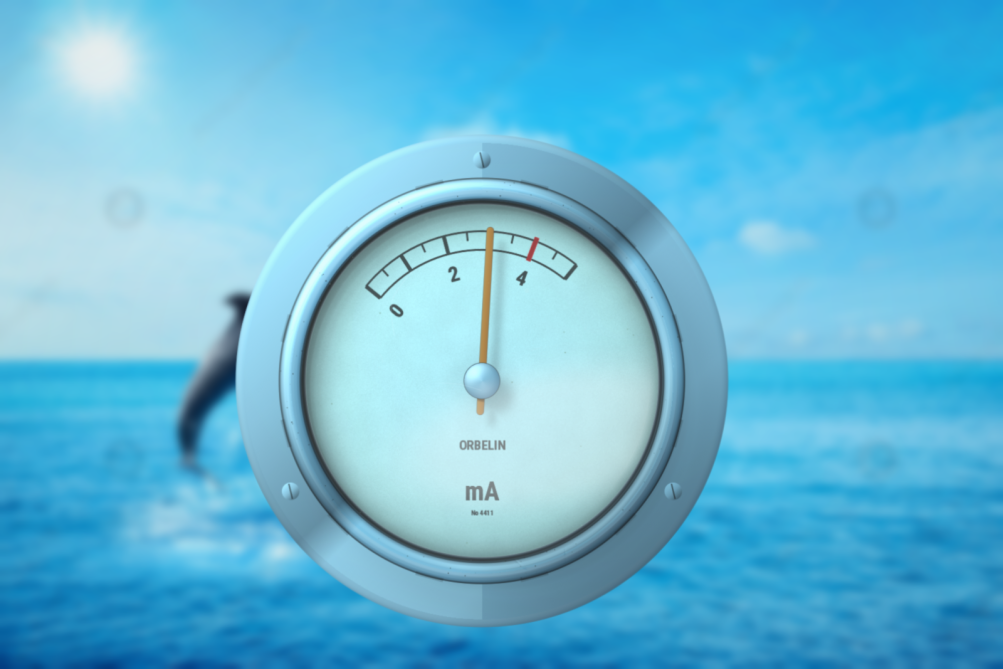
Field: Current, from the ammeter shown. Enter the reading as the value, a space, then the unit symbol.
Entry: 3 mA
